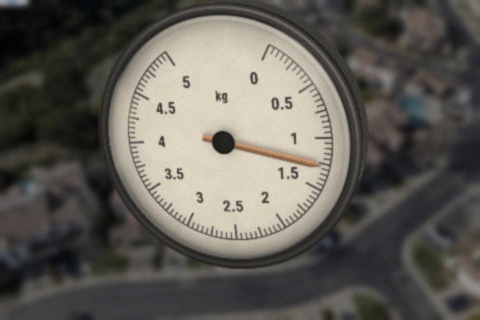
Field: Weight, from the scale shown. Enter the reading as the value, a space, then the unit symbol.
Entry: 1.25 kg
